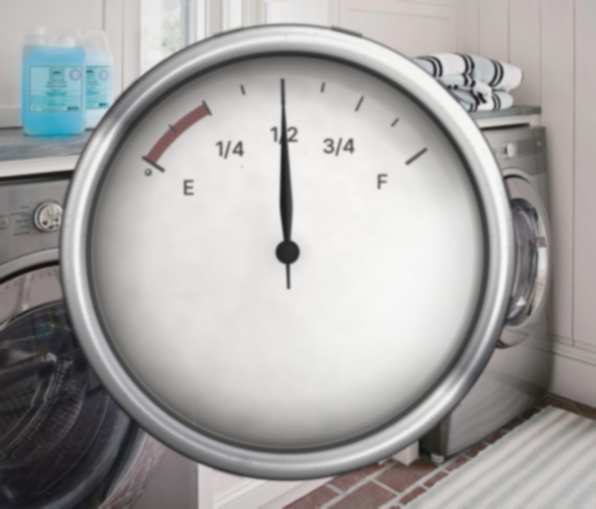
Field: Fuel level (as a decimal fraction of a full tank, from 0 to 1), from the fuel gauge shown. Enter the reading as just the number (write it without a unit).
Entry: 0.5
